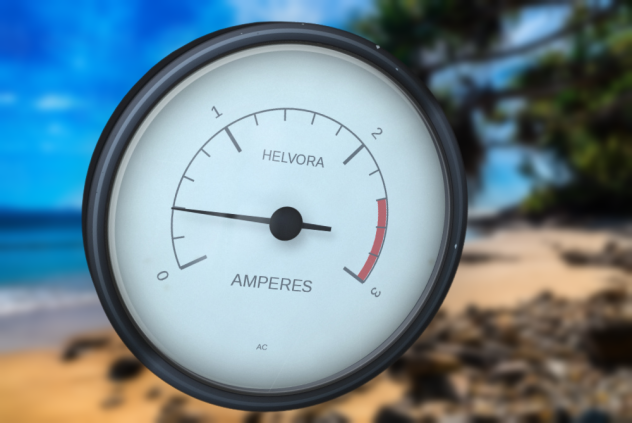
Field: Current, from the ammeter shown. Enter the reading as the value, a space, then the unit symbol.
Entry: 0.4 A
